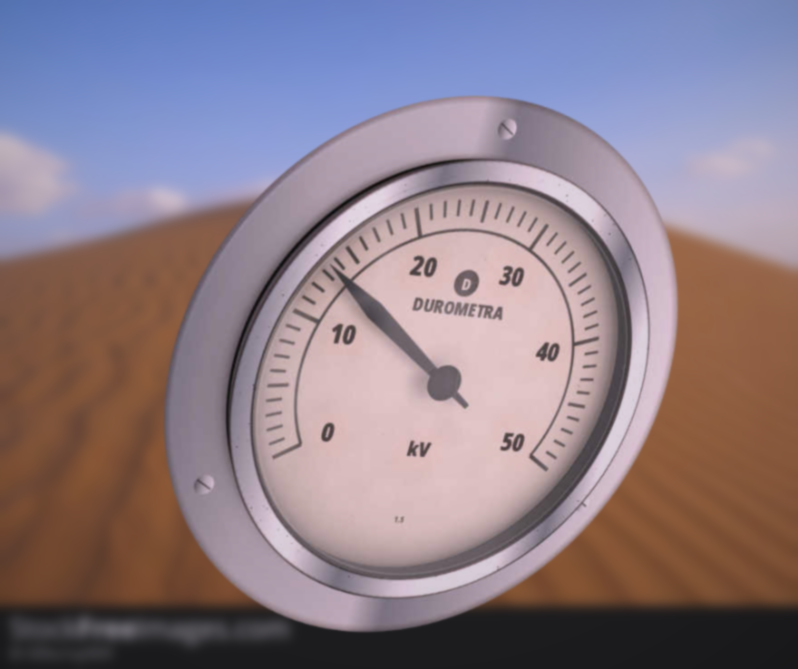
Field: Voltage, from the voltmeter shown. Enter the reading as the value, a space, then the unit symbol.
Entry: 13.5 kV
